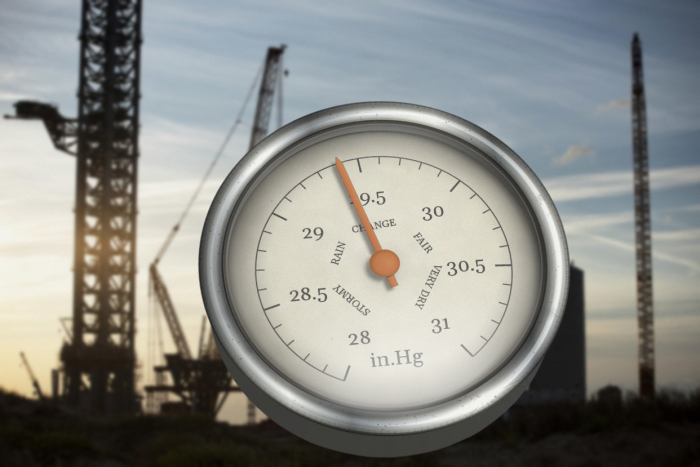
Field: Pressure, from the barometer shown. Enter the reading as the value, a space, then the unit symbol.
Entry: 29.4 inHg
